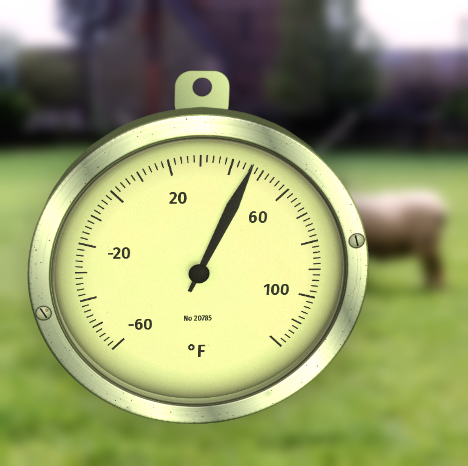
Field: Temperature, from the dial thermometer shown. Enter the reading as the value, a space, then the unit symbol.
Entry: 46 °F
